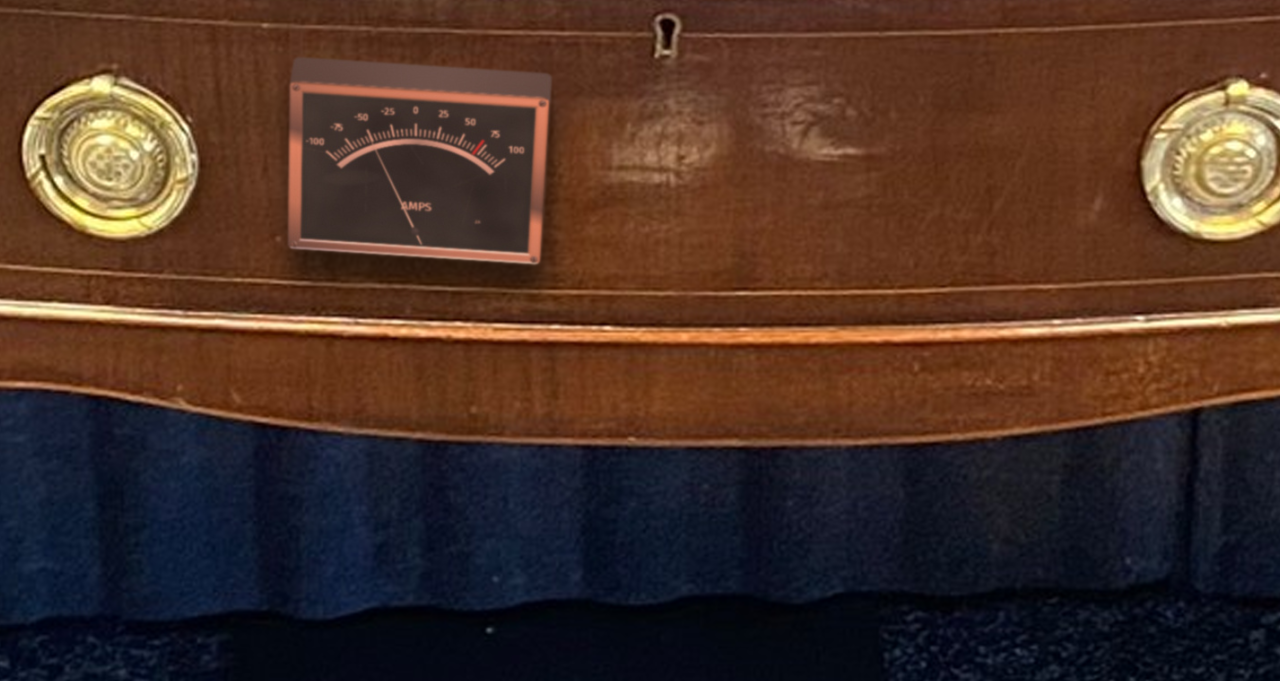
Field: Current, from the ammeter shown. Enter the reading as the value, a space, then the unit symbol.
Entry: -50 A
